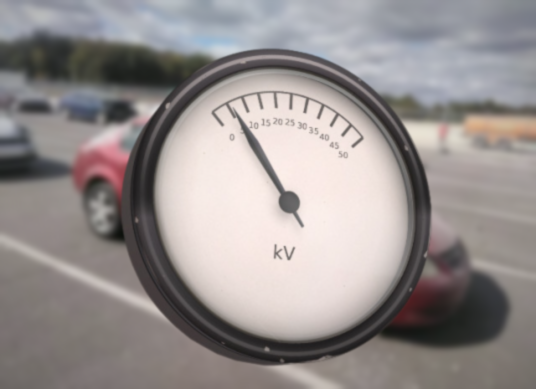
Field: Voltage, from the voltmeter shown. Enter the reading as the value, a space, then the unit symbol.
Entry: 5 kV
